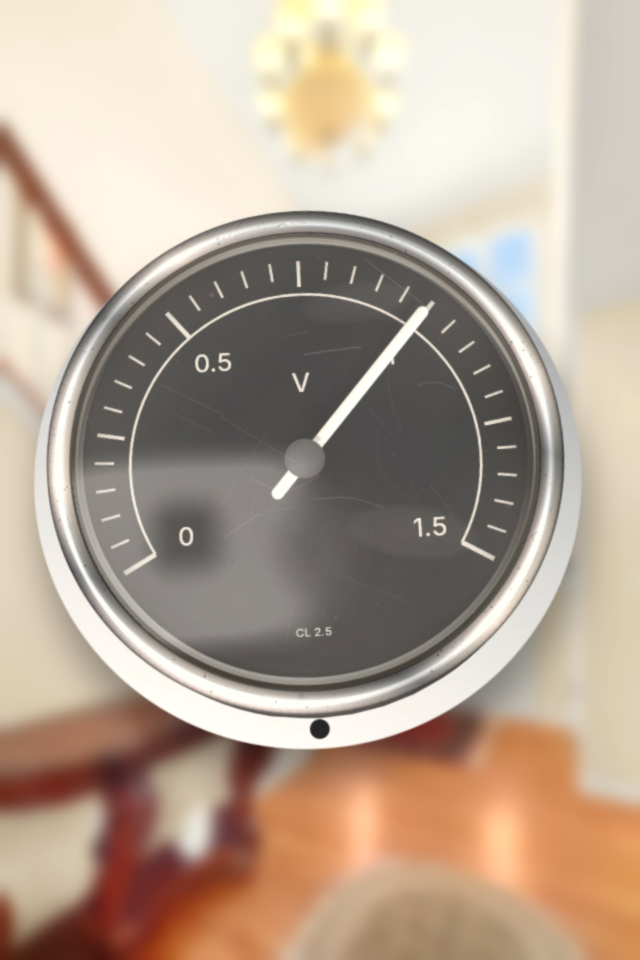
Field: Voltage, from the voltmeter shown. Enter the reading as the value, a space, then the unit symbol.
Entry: 1 V
